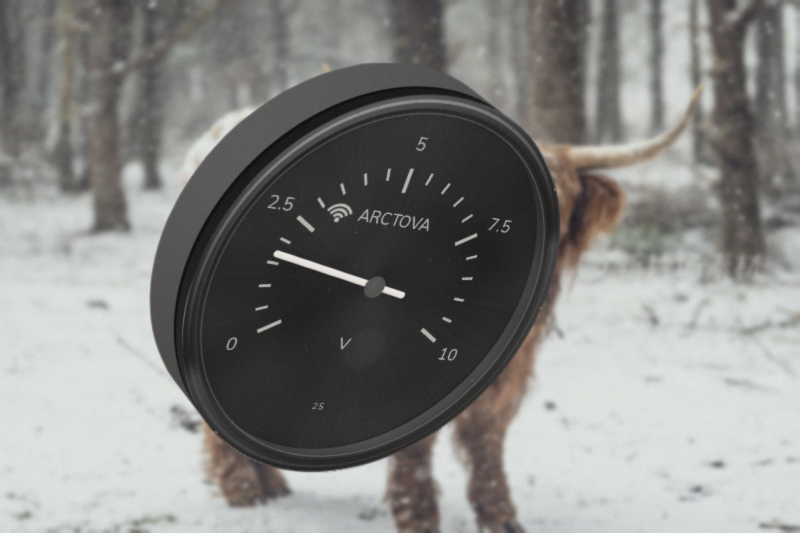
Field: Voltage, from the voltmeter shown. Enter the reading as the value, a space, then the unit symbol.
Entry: 1.75 V
